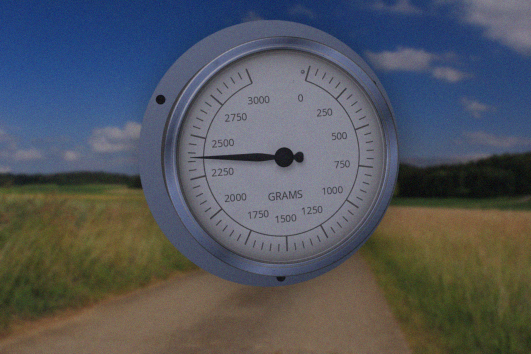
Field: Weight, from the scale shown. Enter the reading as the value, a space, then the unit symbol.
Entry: 2375 g
